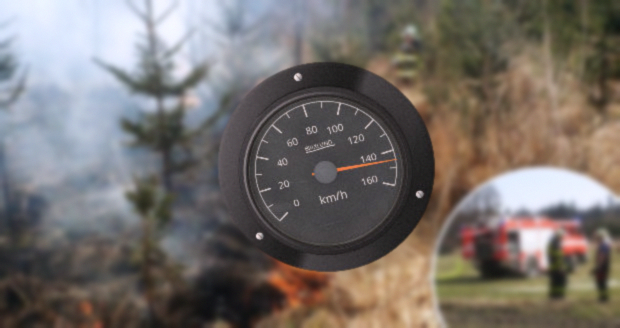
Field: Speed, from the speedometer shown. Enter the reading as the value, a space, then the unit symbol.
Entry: 145 km/h
